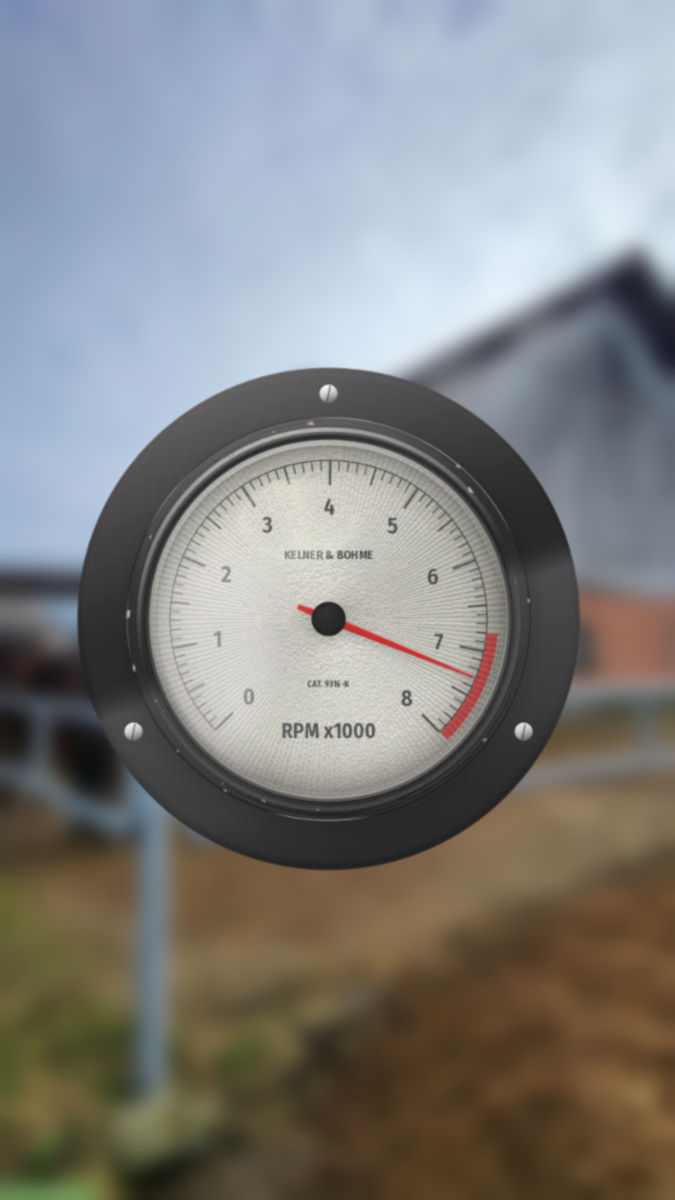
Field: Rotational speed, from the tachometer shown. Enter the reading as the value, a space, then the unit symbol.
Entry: 7300 rpm
